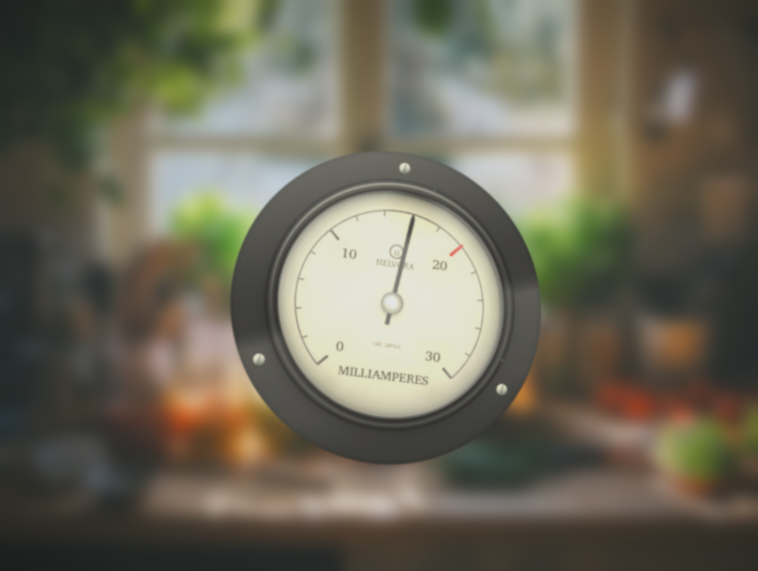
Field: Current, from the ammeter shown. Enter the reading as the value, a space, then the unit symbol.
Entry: 16 mA
